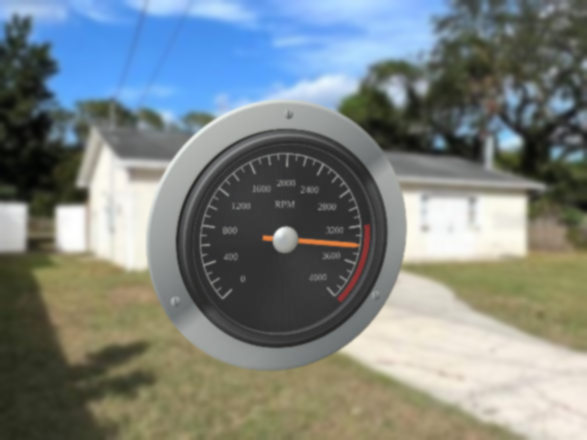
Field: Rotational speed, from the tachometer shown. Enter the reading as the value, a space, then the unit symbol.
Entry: 3400 rpm
